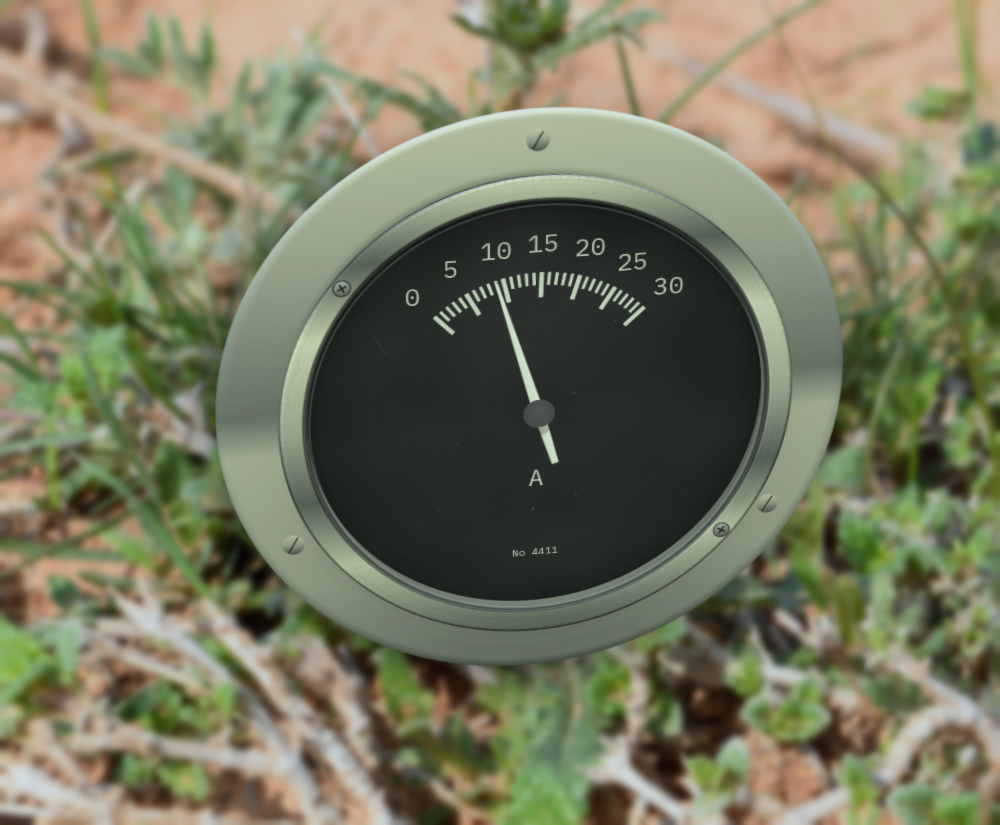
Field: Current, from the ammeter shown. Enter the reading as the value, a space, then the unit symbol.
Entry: 9 A
